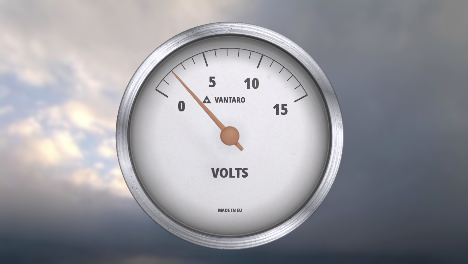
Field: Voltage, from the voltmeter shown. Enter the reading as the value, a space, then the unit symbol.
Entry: 2 V
